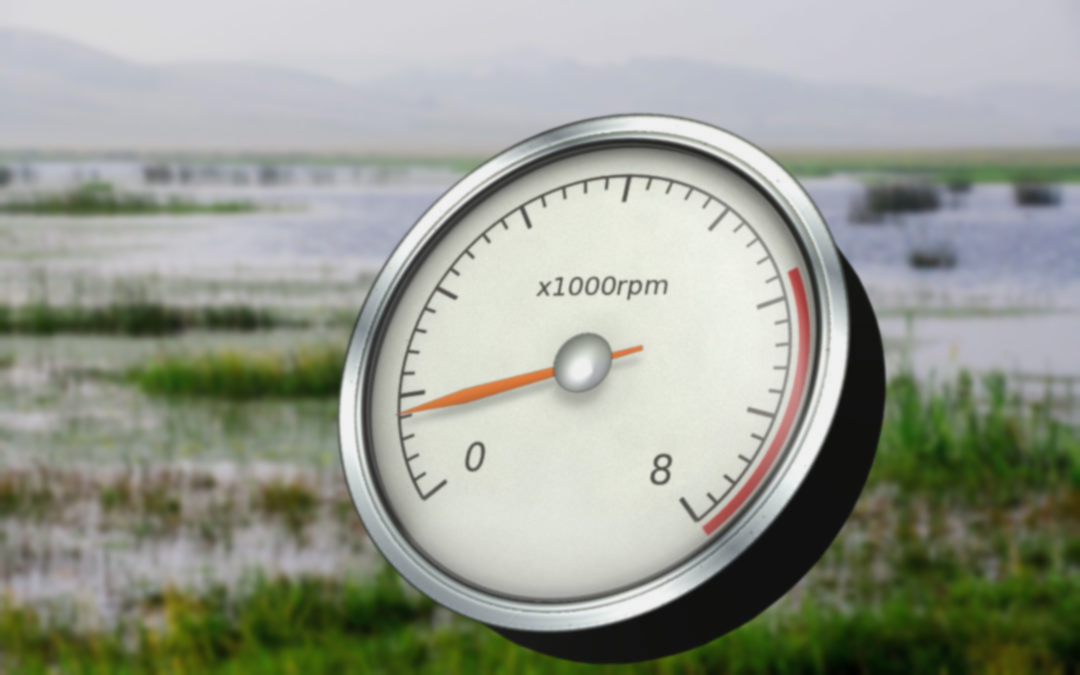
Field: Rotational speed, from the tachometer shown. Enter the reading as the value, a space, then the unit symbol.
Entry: 800 rpm
